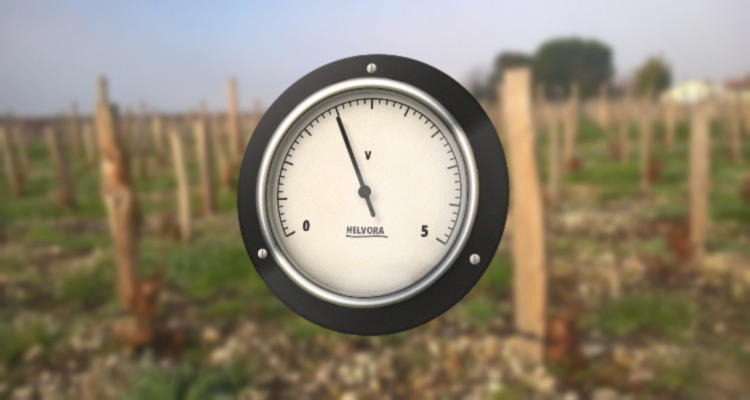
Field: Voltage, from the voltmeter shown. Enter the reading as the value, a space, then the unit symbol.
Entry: 2 V
